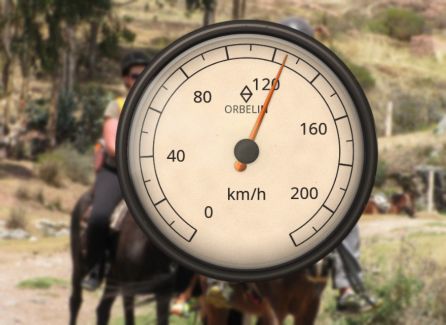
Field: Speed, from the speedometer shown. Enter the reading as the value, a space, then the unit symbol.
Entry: 125 km/h
